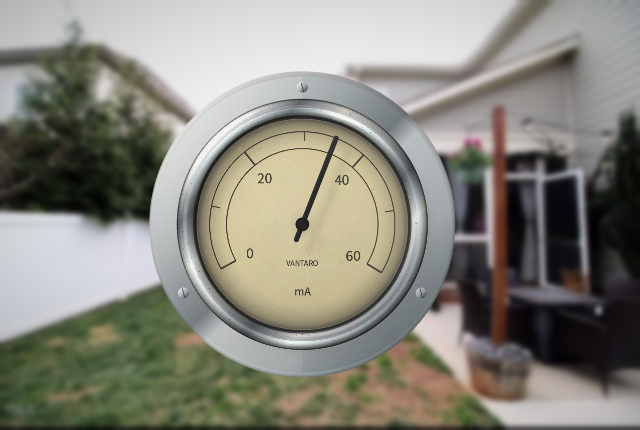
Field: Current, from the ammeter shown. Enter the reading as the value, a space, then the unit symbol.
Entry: 35 mA
